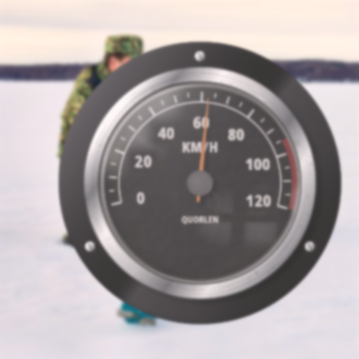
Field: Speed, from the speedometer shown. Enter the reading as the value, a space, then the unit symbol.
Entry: 62.5 km/h
